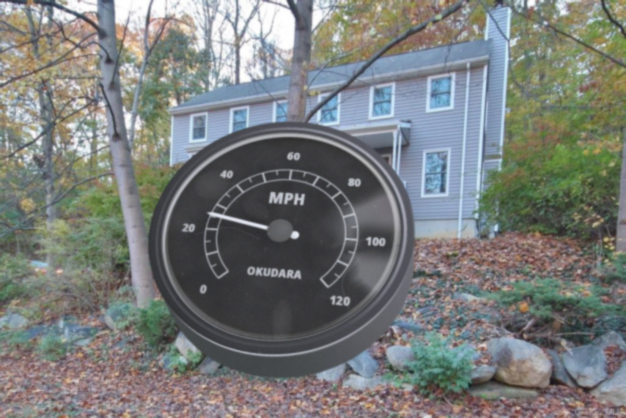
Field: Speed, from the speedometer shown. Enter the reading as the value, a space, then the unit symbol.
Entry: 25 mph
